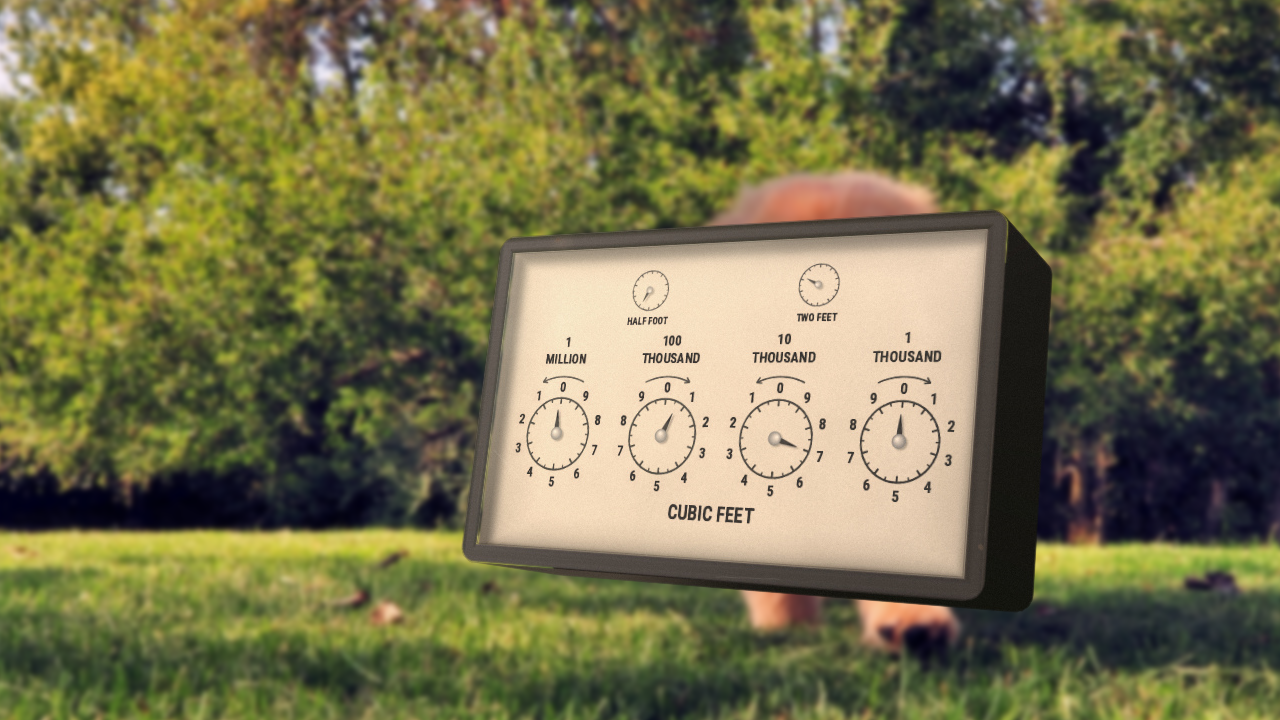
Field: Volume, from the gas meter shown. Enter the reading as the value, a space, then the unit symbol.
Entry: 7000 ft³
